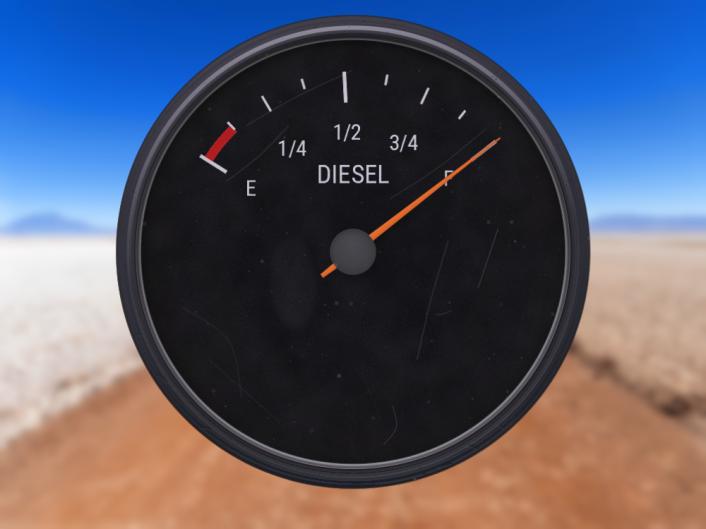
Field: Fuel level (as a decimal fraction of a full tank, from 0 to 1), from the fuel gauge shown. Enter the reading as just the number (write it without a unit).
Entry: 1
